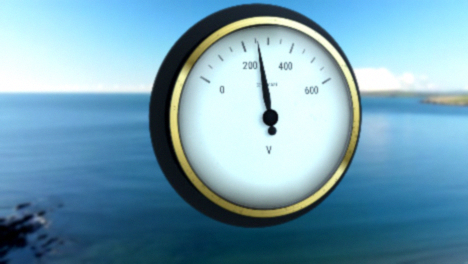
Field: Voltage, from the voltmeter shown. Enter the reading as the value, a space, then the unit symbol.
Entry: 250 V
